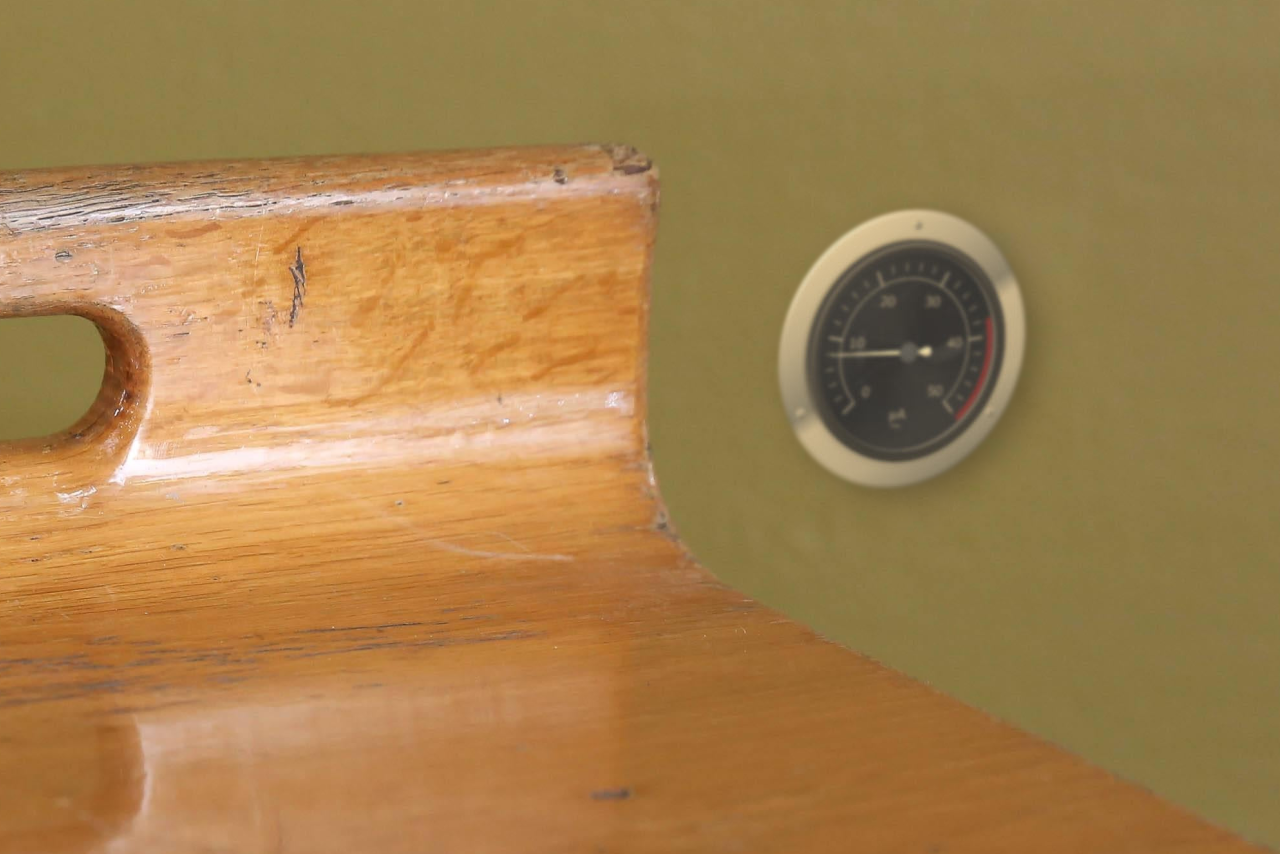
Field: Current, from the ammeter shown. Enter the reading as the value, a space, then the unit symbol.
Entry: 8 µA
